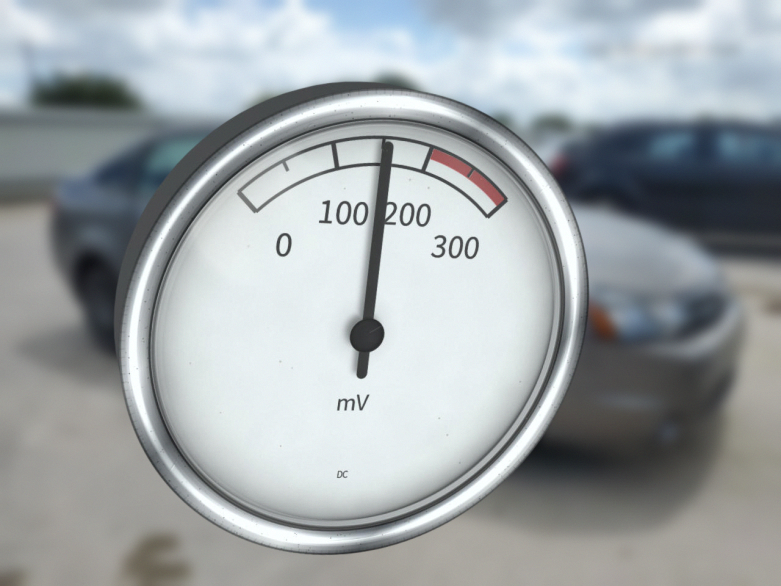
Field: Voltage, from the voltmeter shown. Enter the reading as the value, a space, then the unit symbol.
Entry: 150 mV
